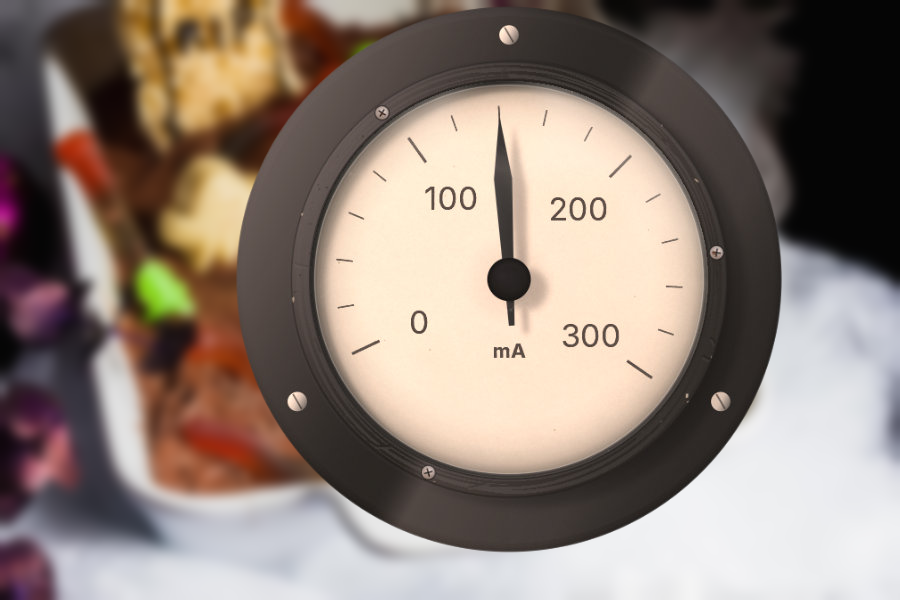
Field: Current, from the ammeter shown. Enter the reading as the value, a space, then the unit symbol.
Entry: 140 mA
